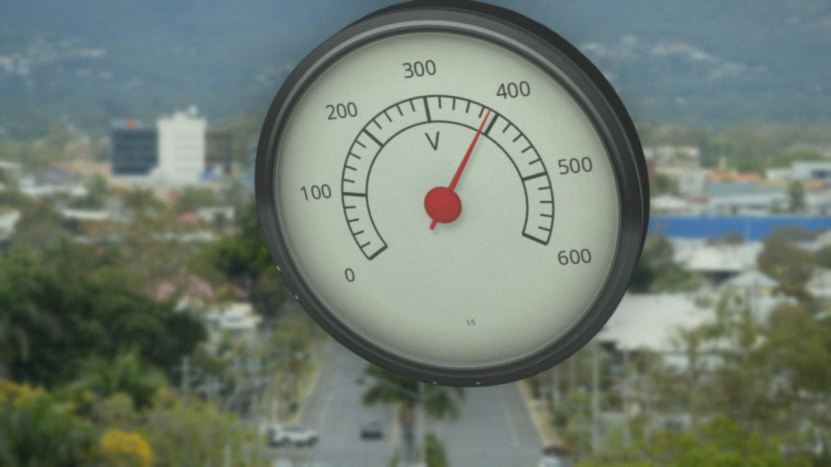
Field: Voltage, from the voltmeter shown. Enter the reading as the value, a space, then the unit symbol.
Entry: 390 V
